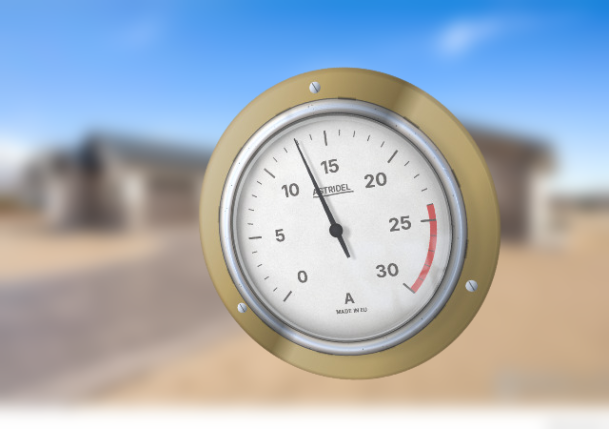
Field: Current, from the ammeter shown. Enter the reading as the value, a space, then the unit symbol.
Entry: 13 A
